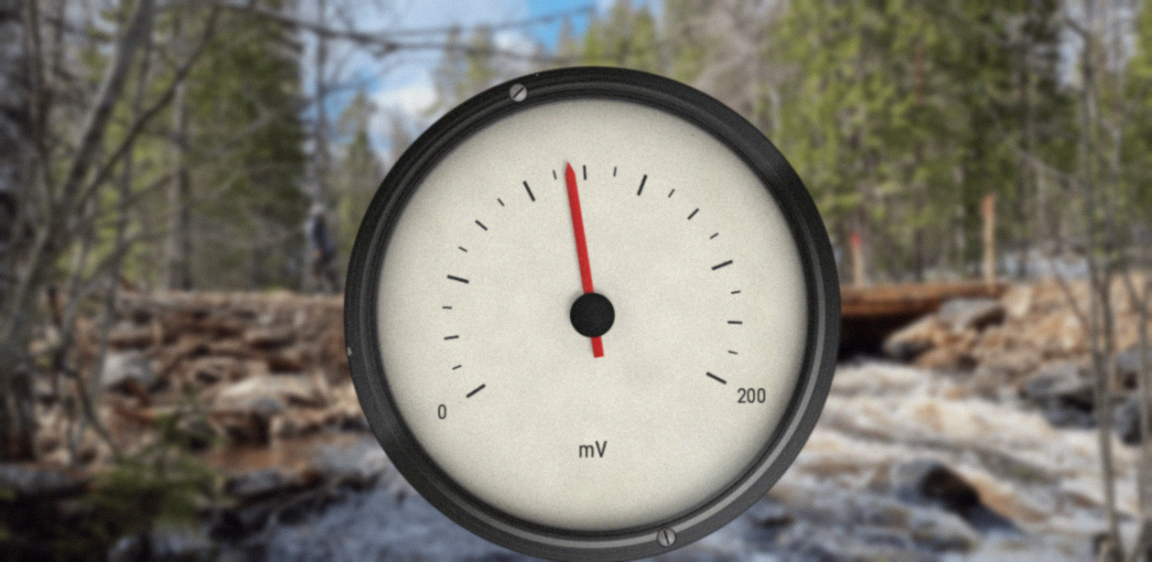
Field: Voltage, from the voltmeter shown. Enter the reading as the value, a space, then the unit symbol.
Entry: 95 mV
